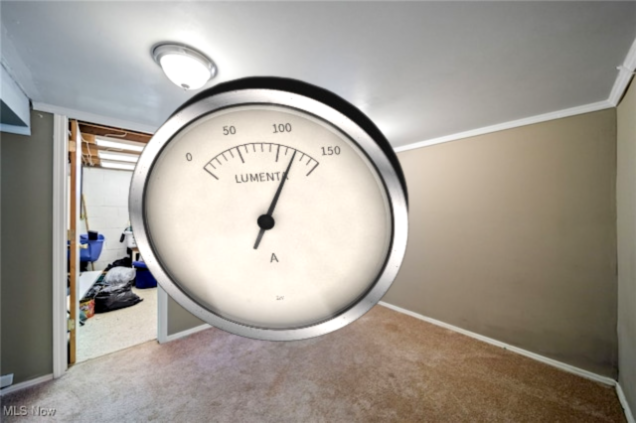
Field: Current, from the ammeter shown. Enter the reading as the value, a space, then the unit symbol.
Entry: 120 A
